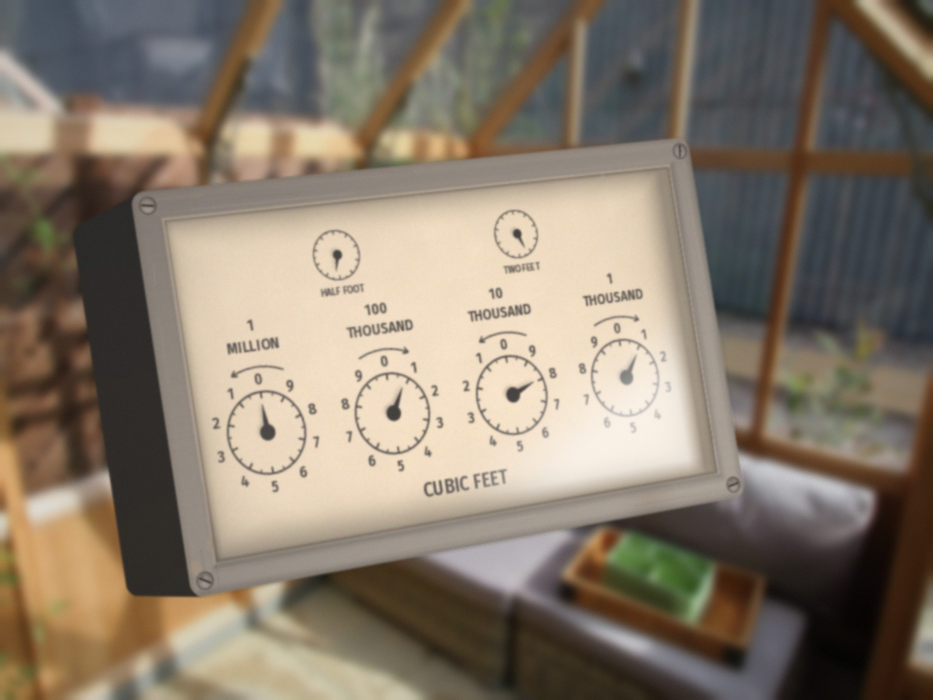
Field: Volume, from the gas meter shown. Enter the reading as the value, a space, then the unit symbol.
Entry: 8100 ft³
